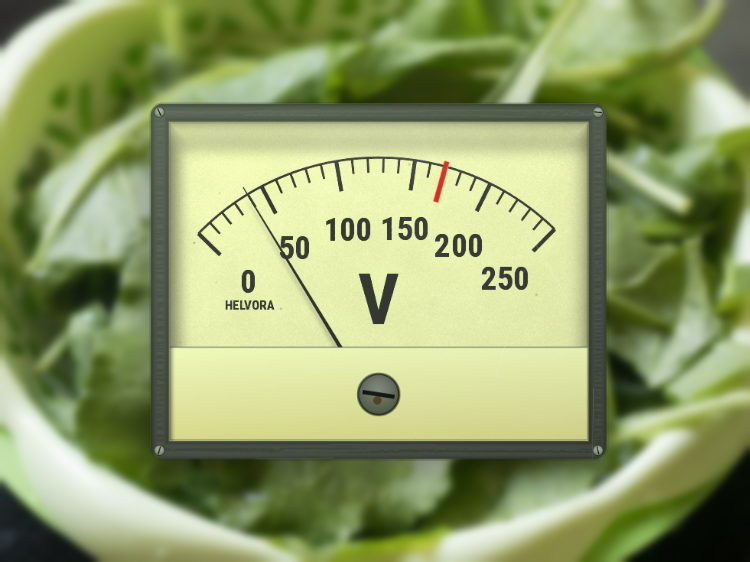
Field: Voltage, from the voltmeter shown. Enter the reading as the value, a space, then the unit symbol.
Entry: 40 V
